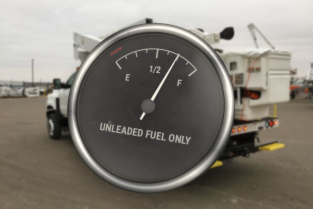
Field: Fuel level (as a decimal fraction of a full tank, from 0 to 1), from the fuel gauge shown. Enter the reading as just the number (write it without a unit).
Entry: 0.75
